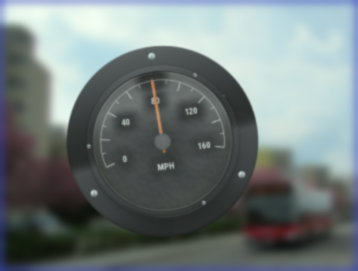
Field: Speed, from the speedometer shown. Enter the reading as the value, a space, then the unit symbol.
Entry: 80 mph
